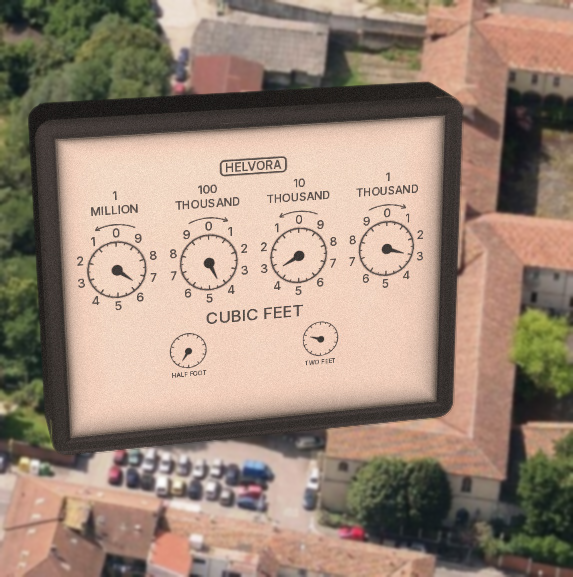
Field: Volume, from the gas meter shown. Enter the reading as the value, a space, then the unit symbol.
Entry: 643300 ft³
